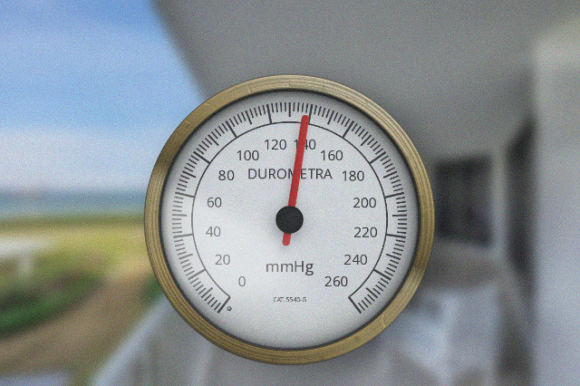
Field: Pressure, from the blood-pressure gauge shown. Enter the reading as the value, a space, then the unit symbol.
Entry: 138 mmHg
